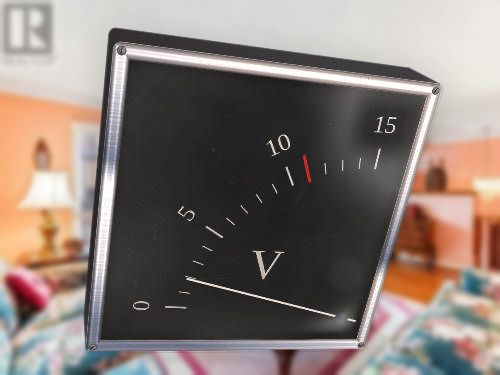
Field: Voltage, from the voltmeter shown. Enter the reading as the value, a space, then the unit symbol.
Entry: 2 V
